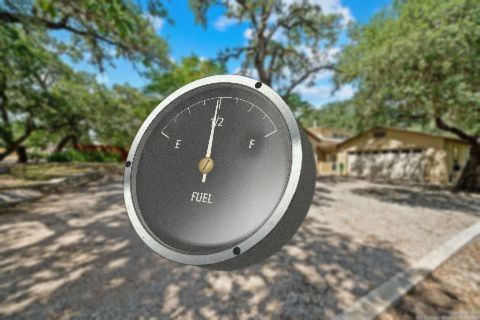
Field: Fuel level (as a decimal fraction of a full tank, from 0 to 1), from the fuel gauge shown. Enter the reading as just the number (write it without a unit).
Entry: 0.5
